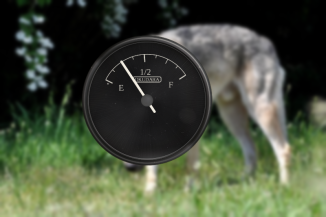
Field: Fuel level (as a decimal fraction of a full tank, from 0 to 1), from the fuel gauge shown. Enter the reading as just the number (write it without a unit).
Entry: 0.25
